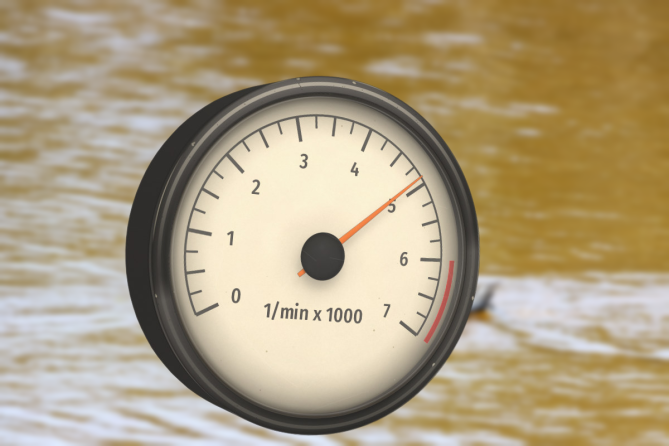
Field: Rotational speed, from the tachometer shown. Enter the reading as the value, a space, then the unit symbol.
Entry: 4875 rpm
